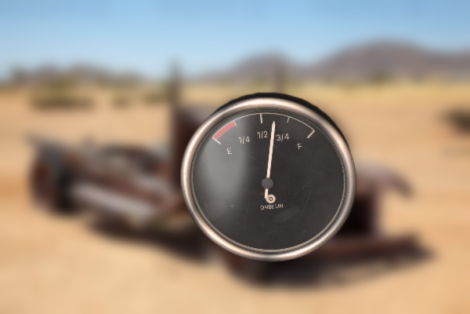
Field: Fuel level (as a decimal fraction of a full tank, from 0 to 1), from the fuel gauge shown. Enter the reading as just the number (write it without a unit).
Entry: 0.625
